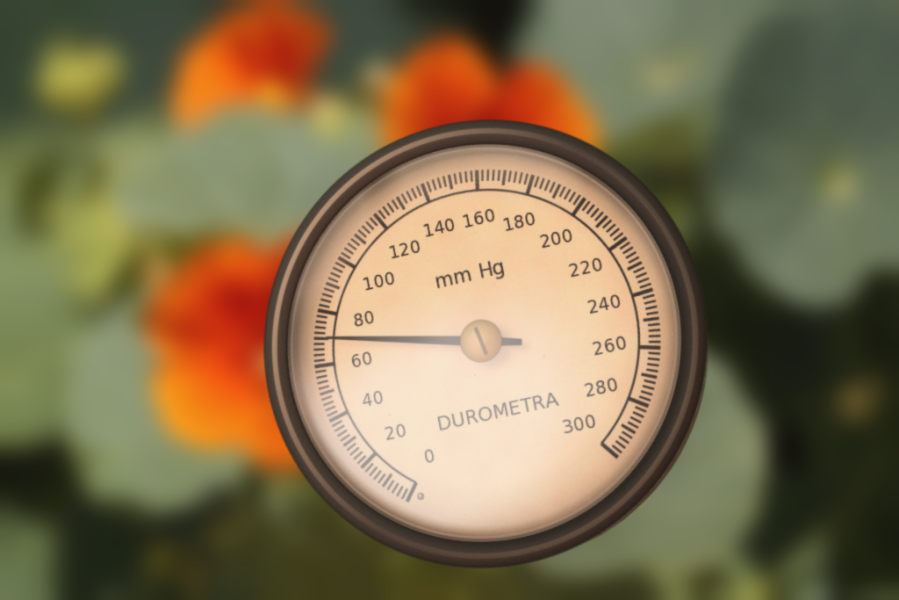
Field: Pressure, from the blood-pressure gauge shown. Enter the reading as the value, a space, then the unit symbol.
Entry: 70 mmHg
